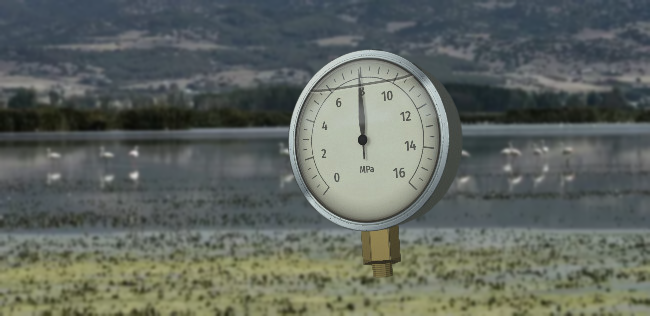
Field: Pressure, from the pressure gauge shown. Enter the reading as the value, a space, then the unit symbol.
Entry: 8 MPa
